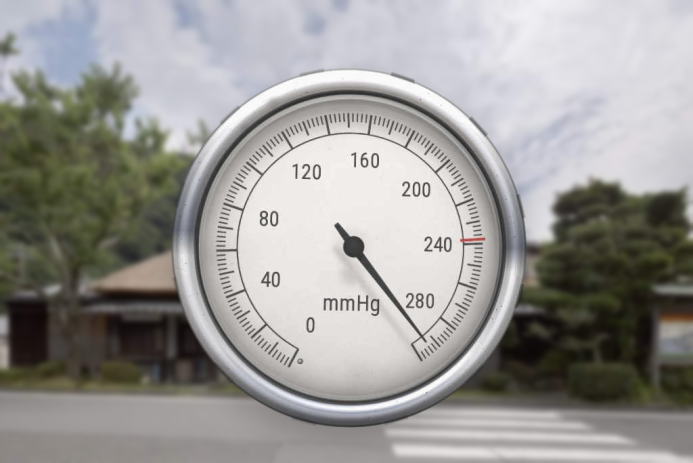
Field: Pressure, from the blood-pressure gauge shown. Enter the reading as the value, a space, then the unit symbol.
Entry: 294 mmHg
